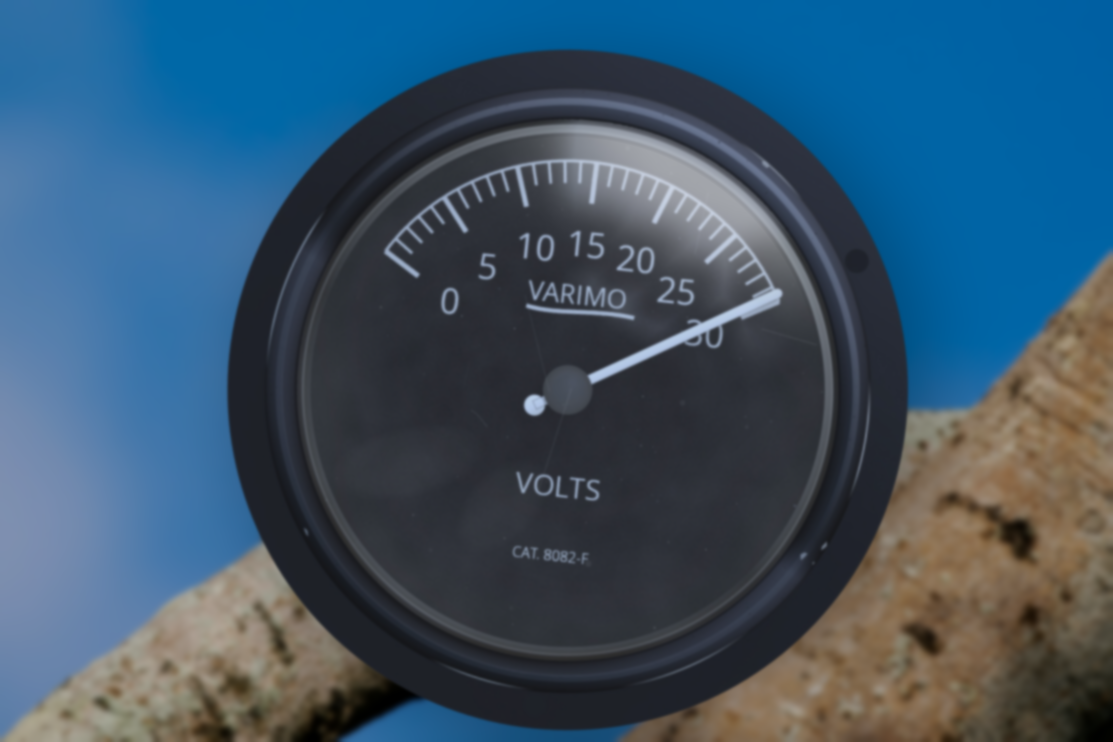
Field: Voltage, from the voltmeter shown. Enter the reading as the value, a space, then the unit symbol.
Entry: 29.5 V
